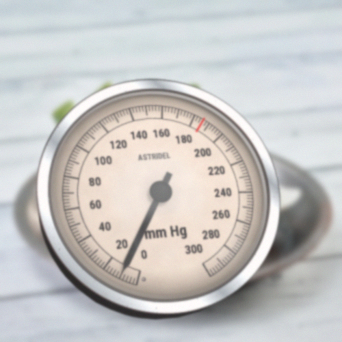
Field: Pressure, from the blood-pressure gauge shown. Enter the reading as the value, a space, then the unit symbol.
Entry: 10 mmHg
